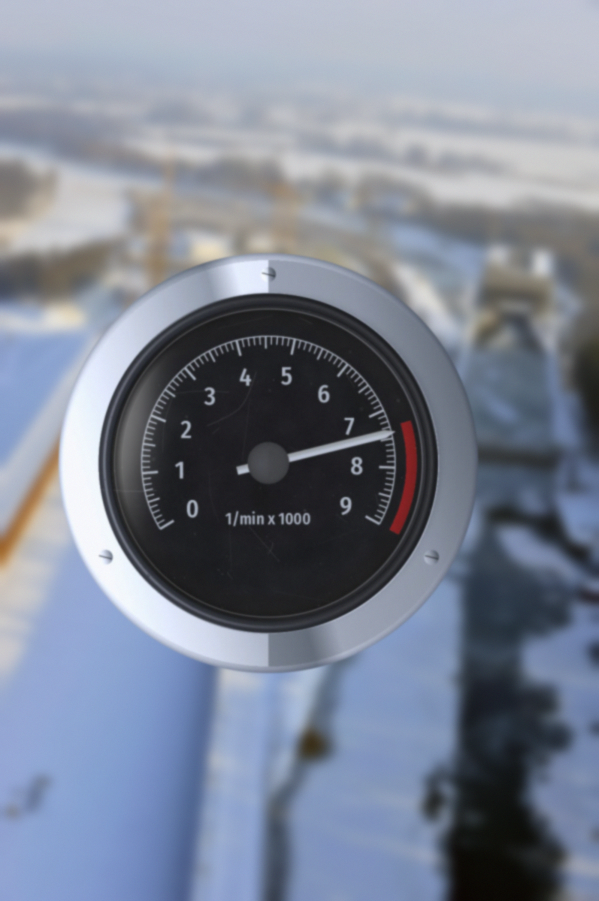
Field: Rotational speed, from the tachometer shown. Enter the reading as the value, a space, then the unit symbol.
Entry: 7400 rpm
